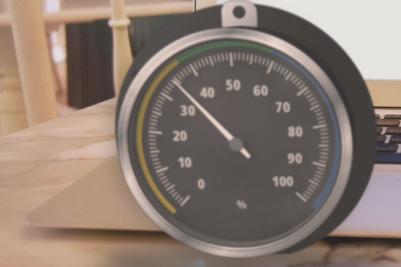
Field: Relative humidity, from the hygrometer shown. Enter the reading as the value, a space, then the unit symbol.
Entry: 35 %
